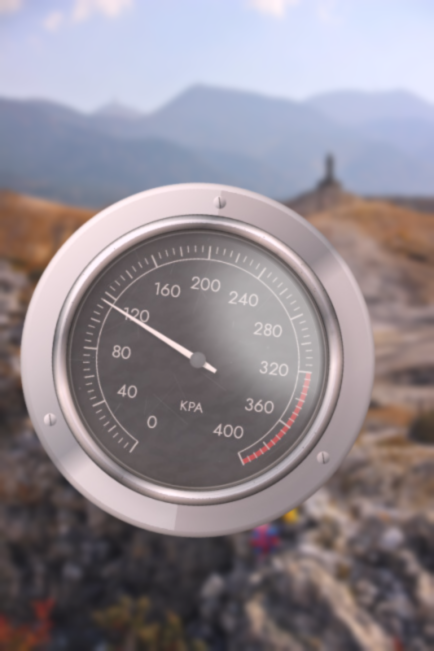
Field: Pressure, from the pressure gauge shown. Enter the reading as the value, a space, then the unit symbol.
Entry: 115 kPa
